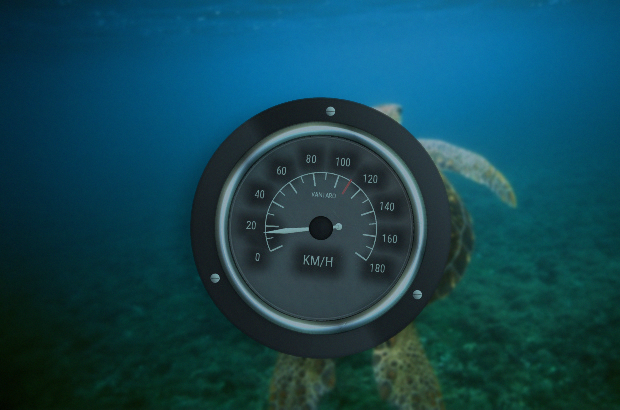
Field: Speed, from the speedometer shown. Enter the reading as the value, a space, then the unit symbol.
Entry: 15 km/h
